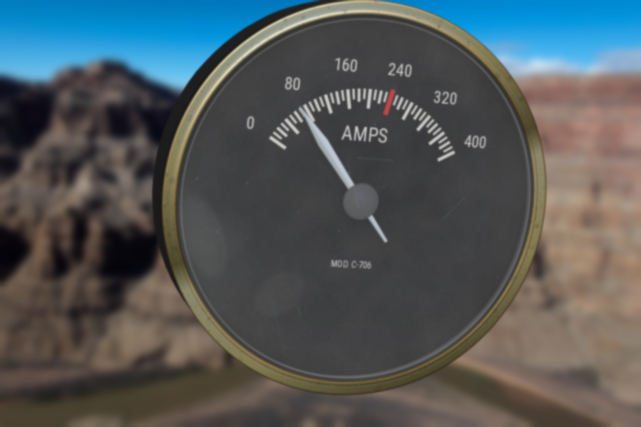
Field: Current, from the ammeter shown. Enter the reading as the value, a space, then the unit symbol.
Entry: 70 A
